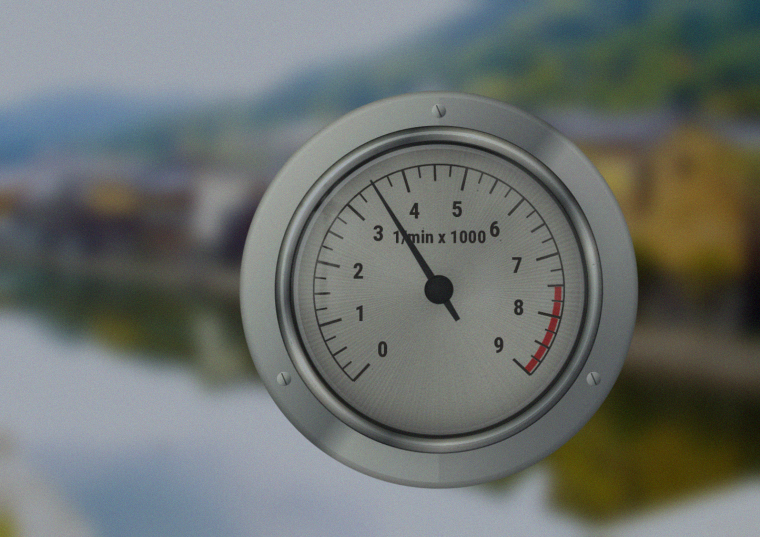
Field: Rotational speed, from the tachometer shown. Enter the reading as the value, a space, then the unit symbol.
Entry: 3500 rpm
